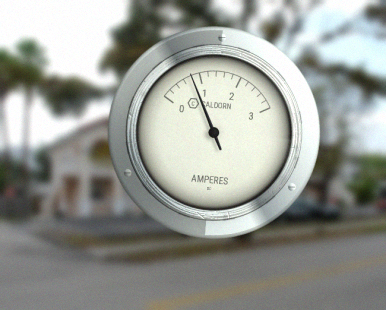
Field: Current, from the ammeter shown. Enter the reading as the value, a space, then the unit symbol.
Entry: 0.8 A
